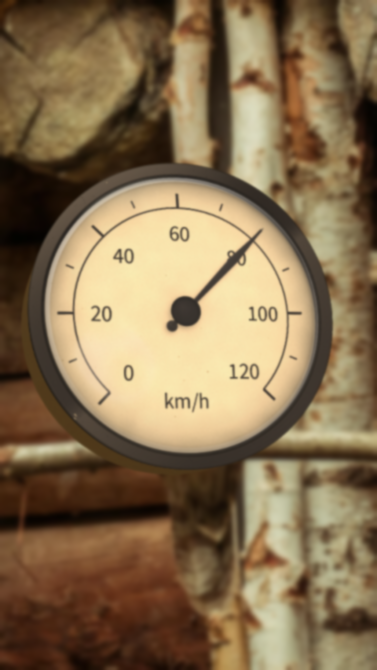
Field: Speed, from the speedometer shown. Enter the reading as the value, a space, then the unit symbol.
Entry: 80 km/h
